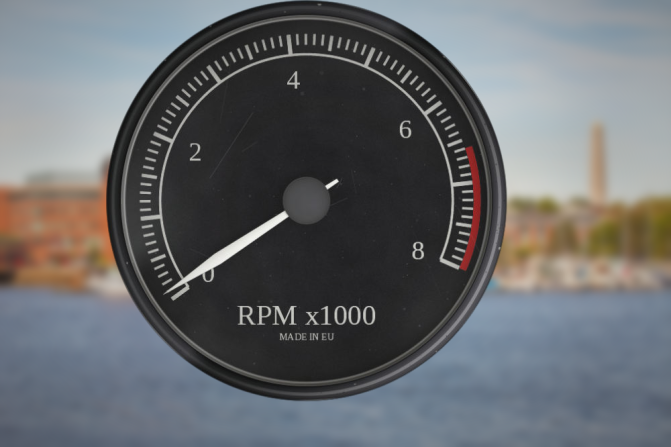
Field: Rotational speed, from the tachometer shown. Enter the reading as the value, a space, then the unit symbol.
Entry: 100 rpm
